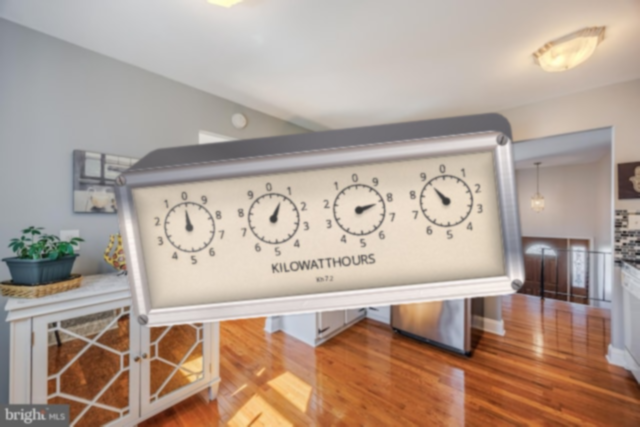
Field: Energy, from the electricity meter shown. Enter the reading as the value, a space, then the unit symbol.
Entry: 79 kWh
